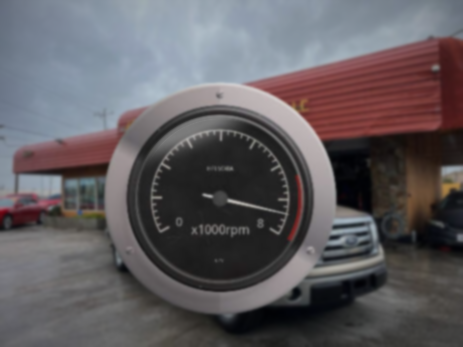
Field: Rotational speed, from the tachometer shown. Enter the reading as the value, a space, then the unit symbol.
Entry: 7400 rpm
